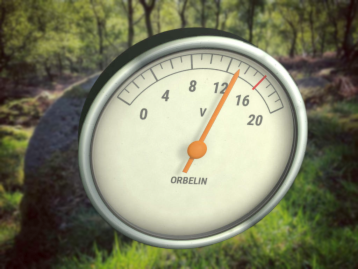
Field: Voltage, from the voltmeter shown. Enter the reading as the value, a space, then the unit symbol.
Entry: 13 V
